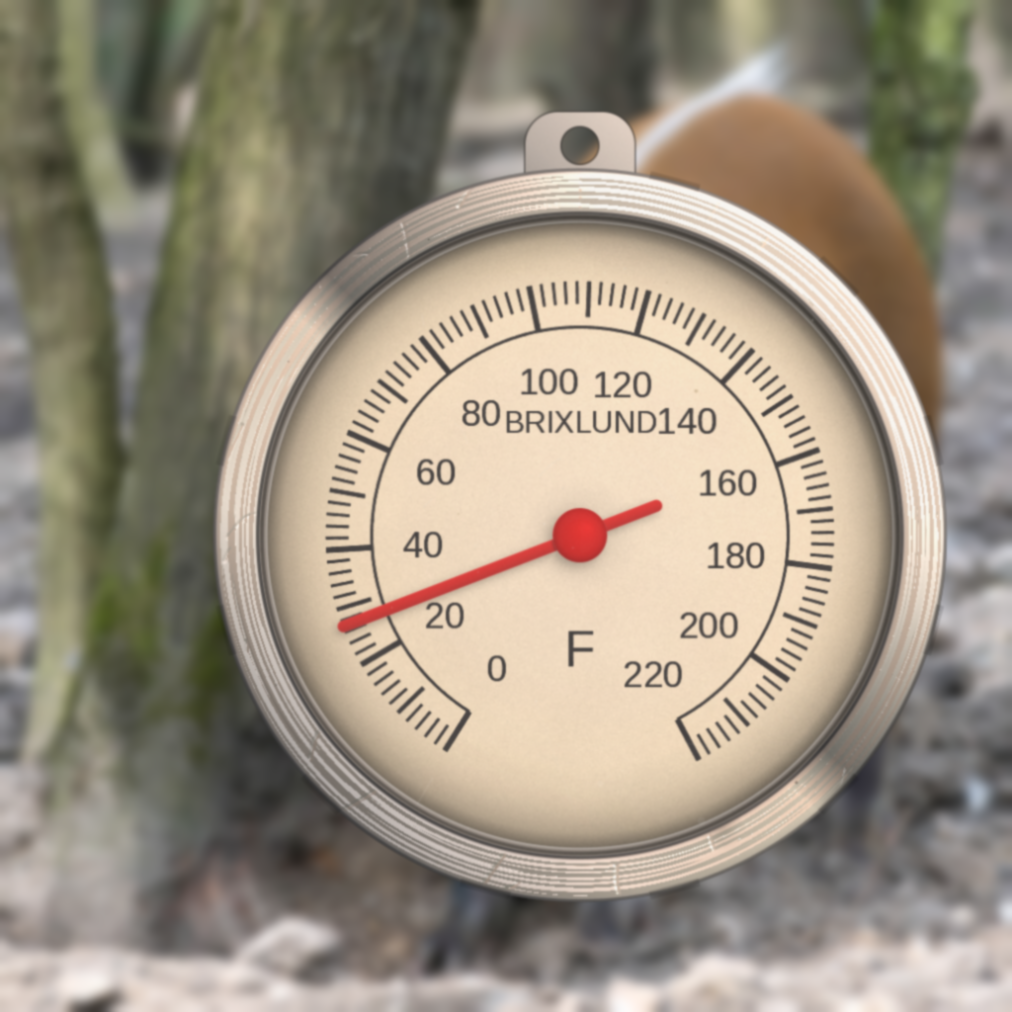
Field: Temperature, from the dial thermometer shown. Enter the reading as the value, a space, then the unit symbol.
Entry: 27 °F
